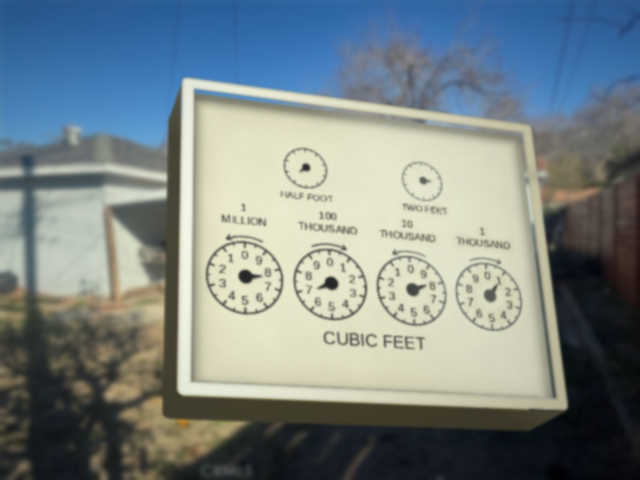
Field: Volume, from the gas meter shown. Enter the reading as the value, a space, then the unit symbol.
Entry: 768100 ft³
